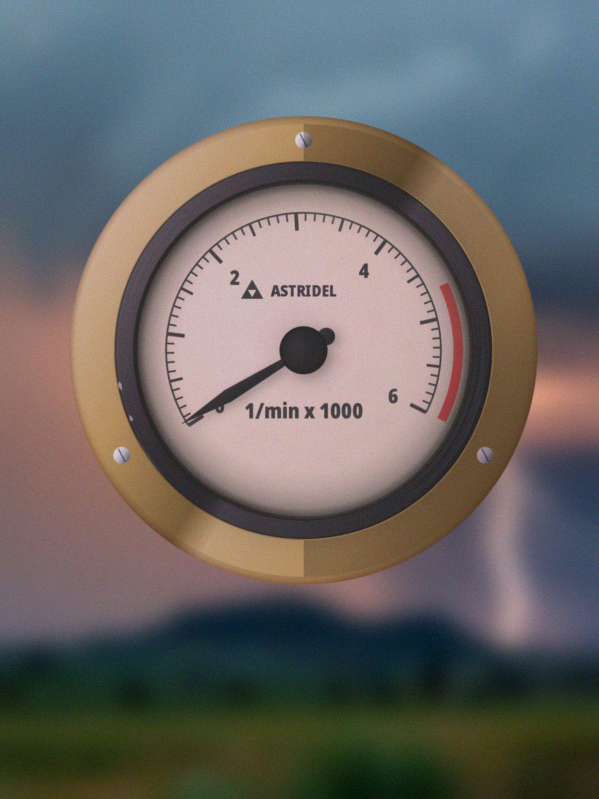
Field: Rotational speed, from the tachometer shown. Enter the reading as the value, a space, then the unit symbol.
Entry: 50 rpm
